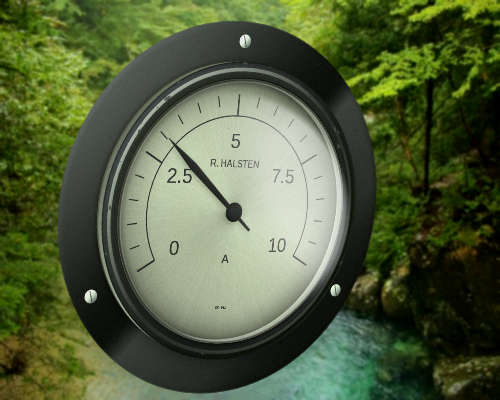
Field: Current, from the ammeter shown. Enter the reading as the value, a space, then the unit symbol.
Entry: 3 A
